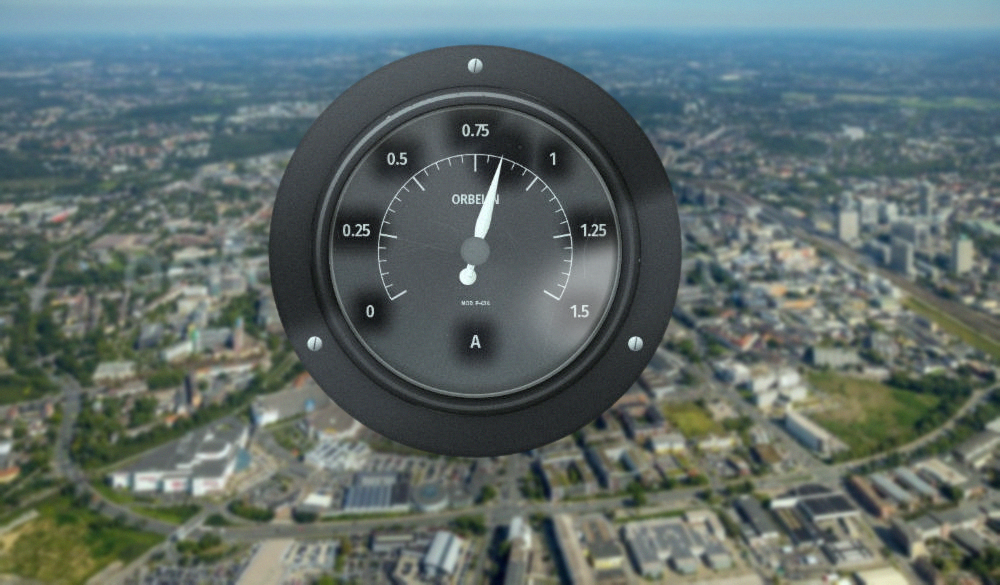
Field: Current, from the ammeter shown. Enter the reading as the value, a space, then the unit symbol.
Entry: 0.85 A
